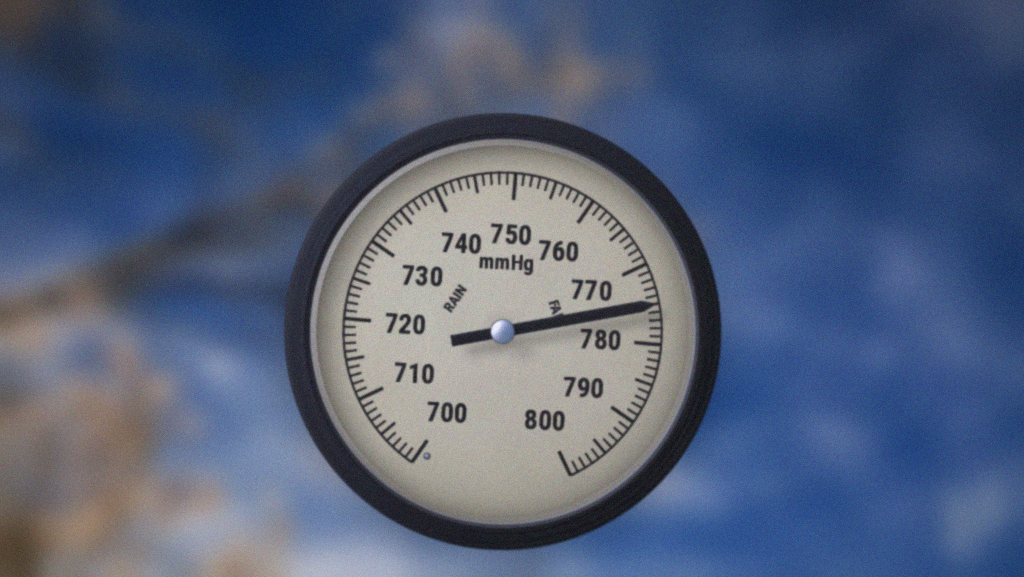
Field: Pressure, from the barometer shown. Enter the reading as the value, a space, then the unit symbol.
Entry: 775 mmHg
